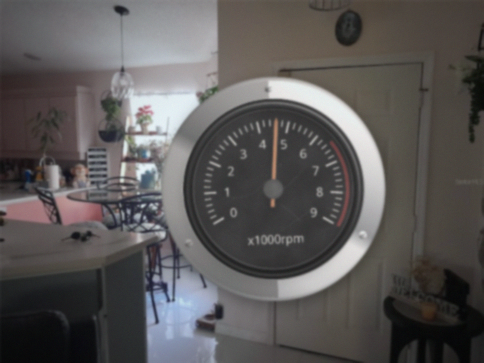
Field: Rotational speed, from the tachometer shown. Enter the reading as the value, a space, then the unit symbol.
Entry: 4600 rpm
